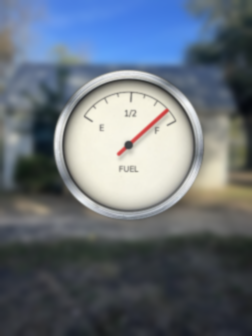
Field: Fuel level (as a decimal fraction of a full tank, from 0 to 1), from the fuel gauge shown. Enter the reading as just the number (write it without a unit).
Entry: 0.875
